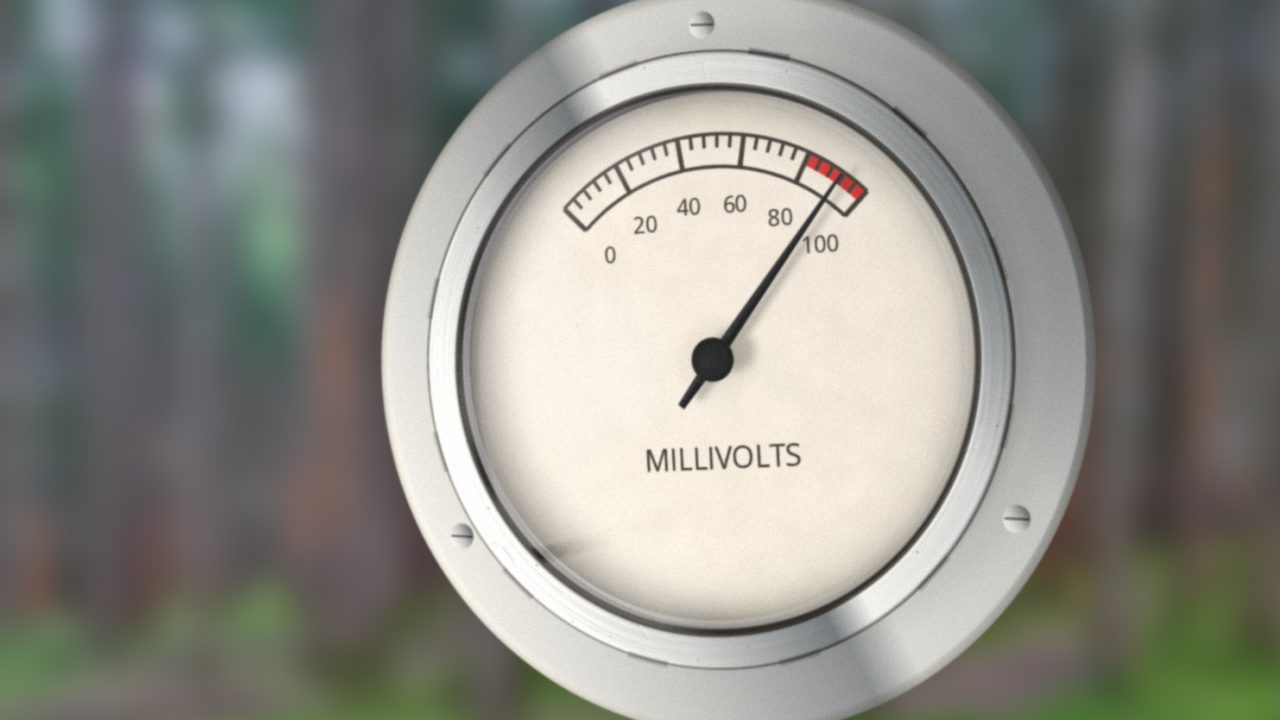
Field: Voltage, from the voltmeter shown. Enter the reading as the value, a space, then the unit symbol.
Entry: 92 mV
